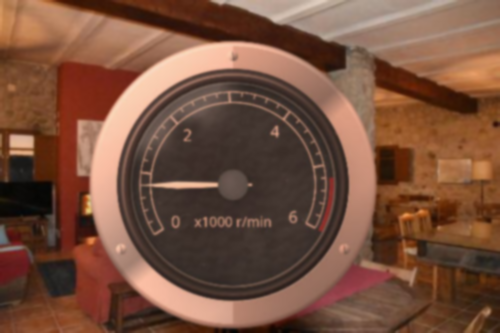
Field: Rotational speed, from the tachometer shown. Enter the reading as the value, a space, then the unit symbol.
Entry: 800 rpm
